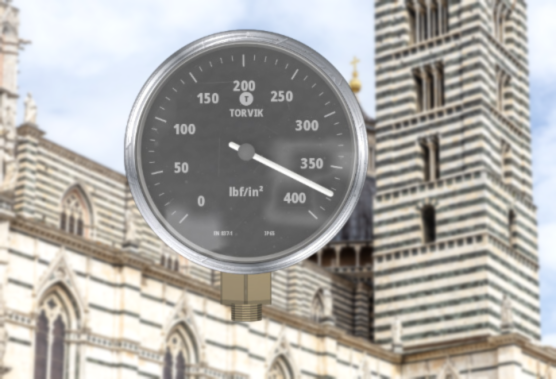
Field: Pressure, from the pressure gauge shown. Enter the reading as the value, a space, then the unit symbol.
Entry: 375 psi
